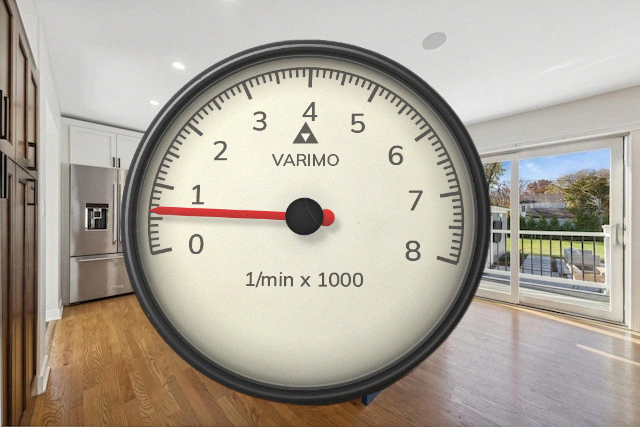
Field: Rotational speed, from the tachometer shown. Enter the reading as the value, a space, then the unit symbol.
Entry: 600 rpm
